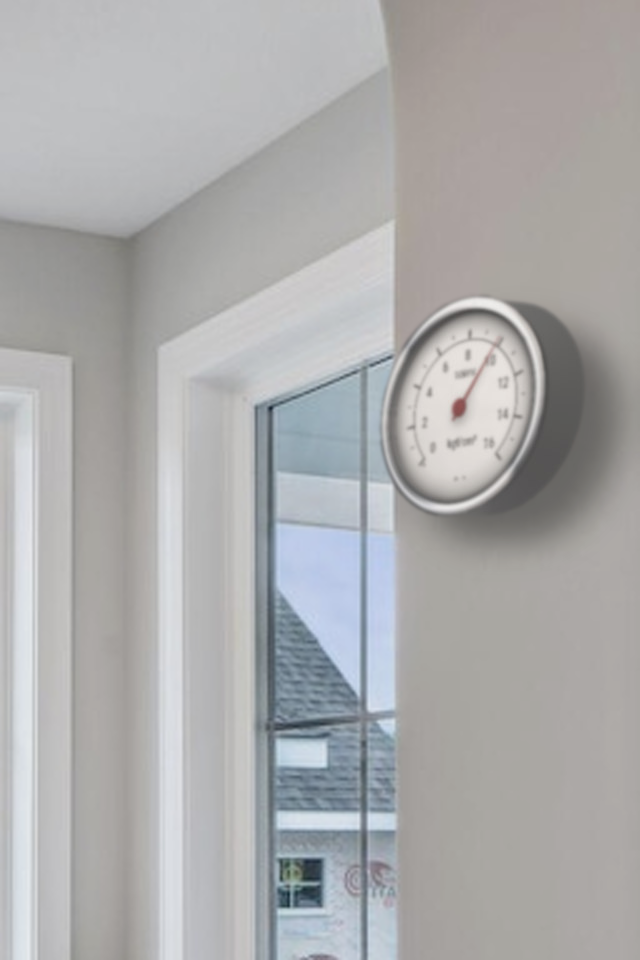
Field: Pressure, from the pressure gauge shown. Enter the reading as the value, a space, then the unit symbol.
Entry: 10 kg/cm²
